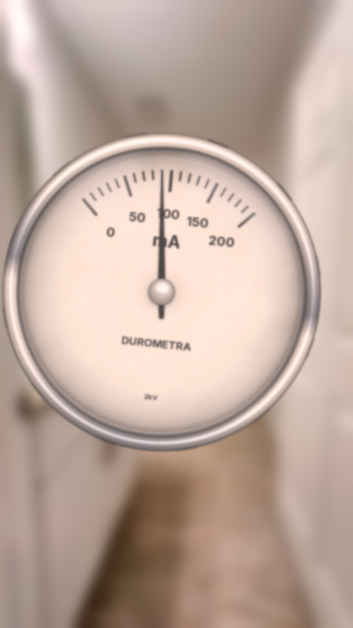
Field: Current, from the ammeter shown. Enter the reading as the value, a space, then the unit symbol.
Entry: 90 mA
